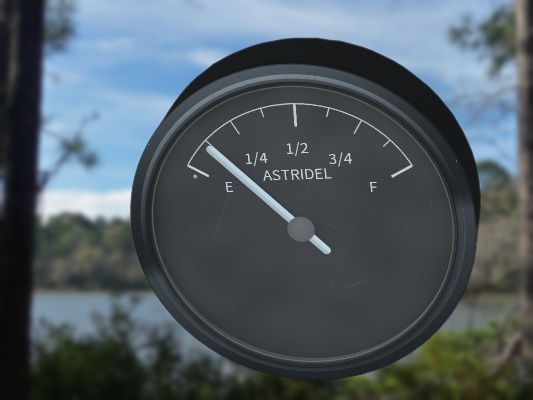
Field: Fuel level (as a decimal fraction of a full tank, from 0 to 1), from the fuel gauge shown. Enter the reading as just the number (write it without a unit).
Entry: 0.125
